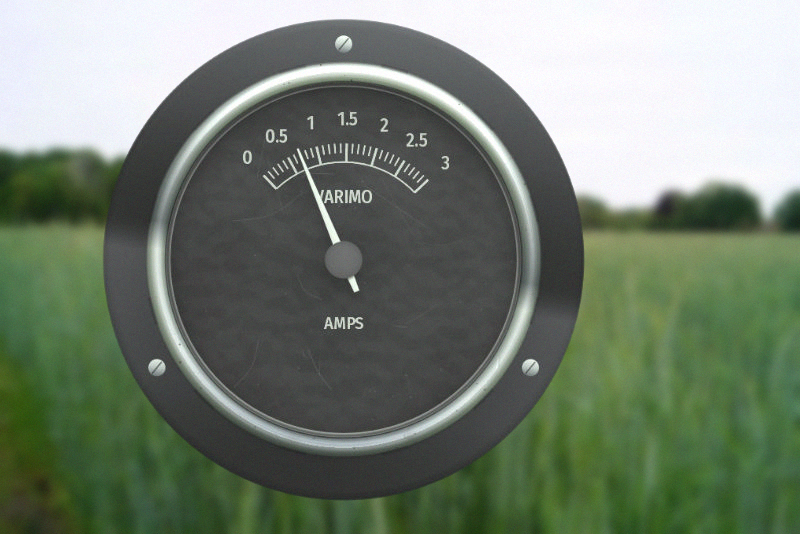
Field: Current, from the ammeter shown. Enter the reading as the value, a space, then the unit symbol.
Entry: 0.7 A
